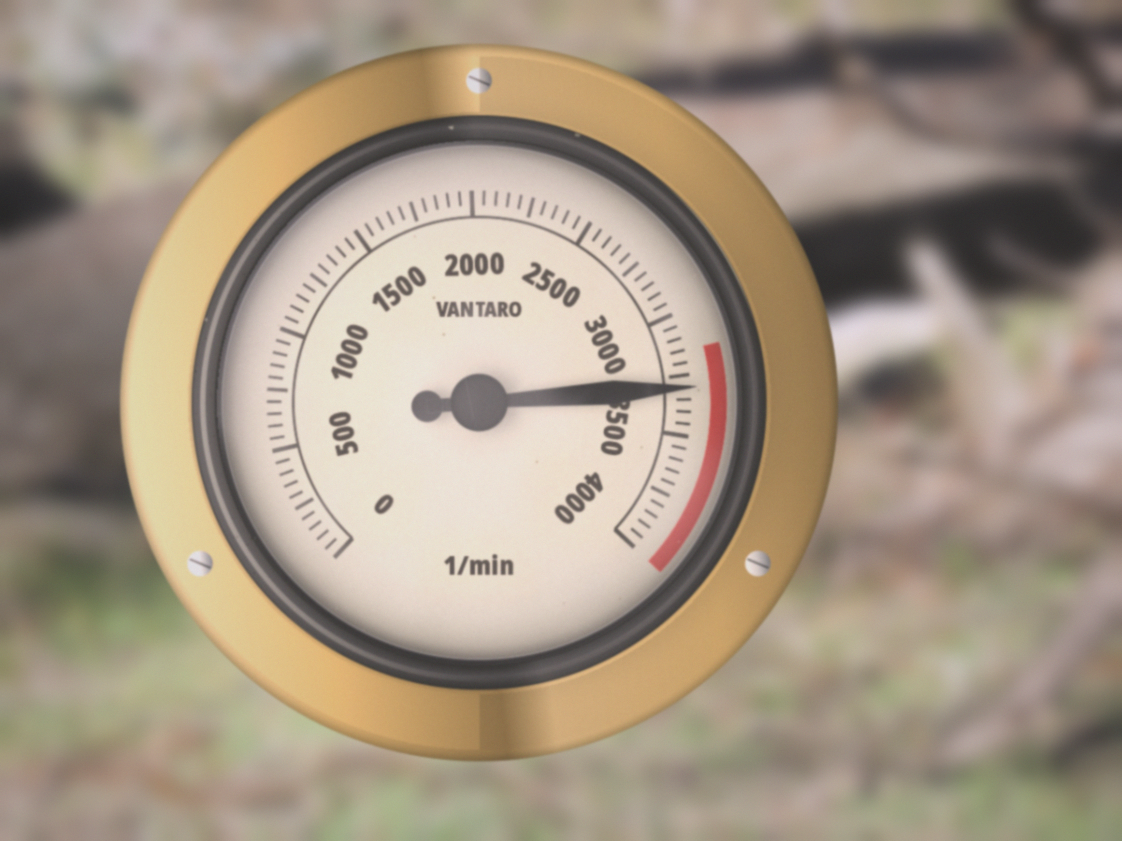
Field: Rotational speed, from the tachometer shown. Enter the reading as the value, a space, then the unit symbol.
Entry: 3300 rpm
